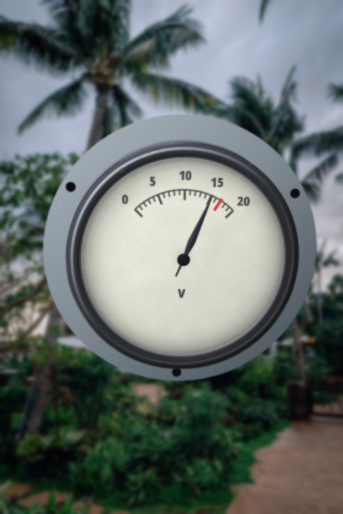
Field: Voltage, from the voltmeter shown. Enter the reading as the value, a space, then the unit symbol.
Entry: 15 V
